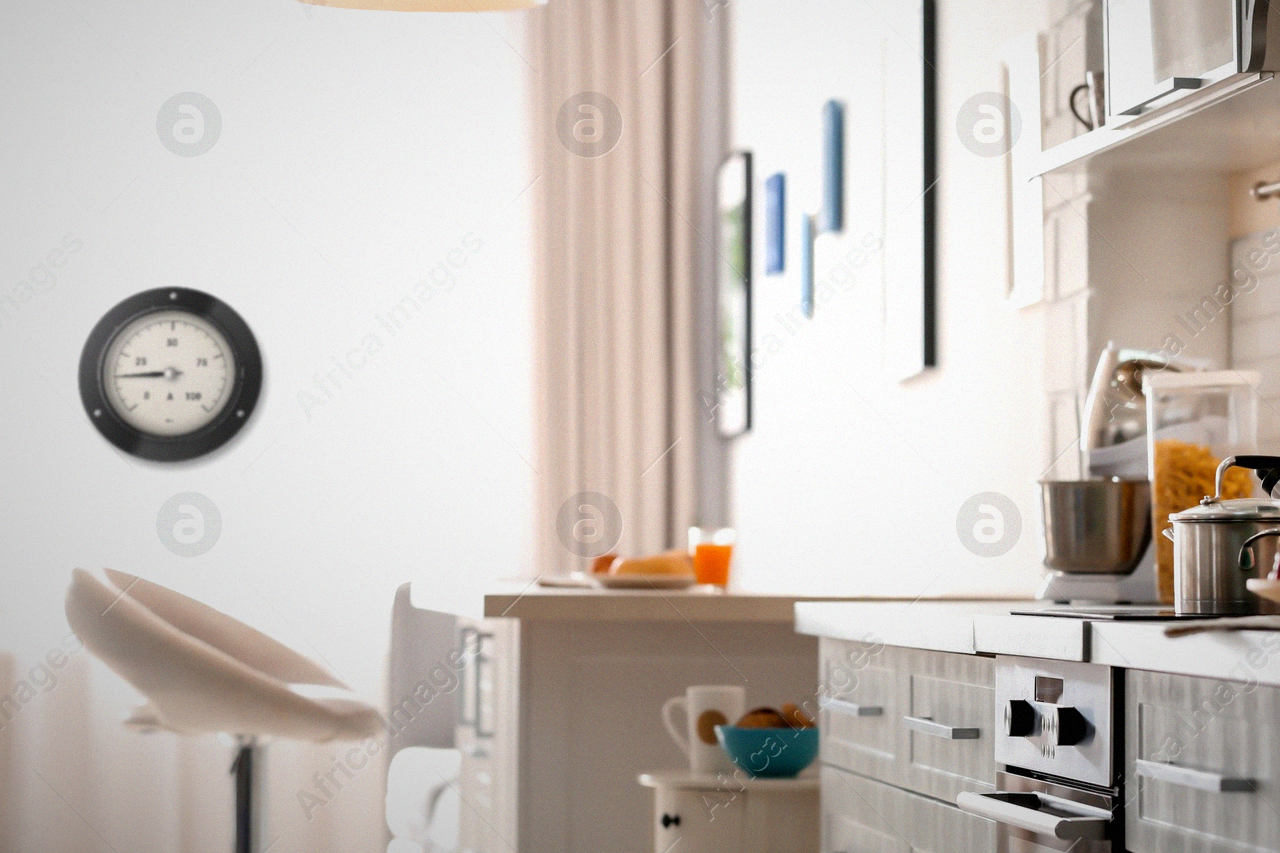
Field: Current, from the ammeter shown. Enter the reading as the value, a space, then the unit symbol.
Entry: 15 A
